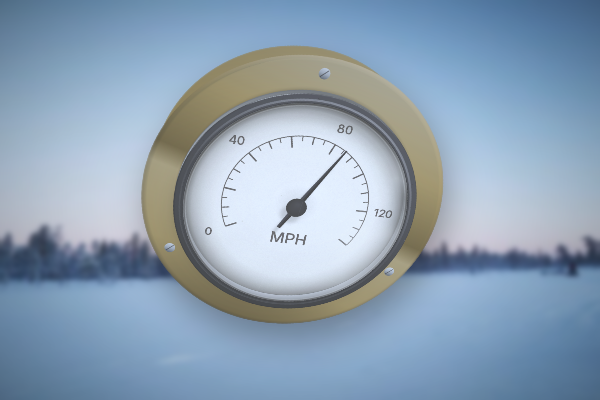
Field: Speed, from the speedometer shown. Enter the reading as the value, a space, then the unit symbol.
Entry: 85 mph
